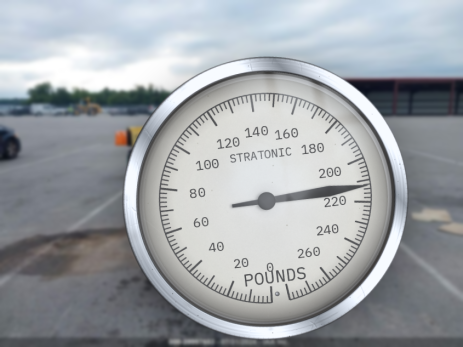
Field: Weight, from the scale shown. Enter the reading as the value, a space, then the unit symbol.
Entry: 212 lb
